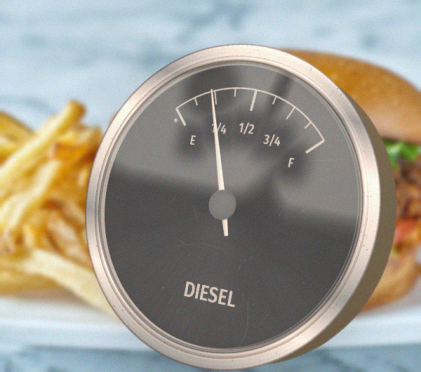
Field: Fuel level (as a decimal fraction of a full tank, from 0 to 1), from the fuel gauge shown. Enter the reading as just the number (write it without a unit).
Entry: 0.25
